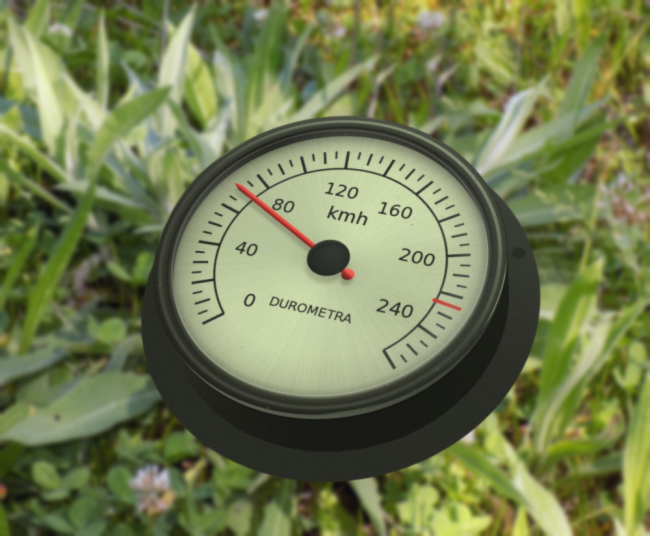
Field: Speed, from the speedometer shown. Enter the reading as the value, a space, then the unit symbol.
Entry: 70 km/h
